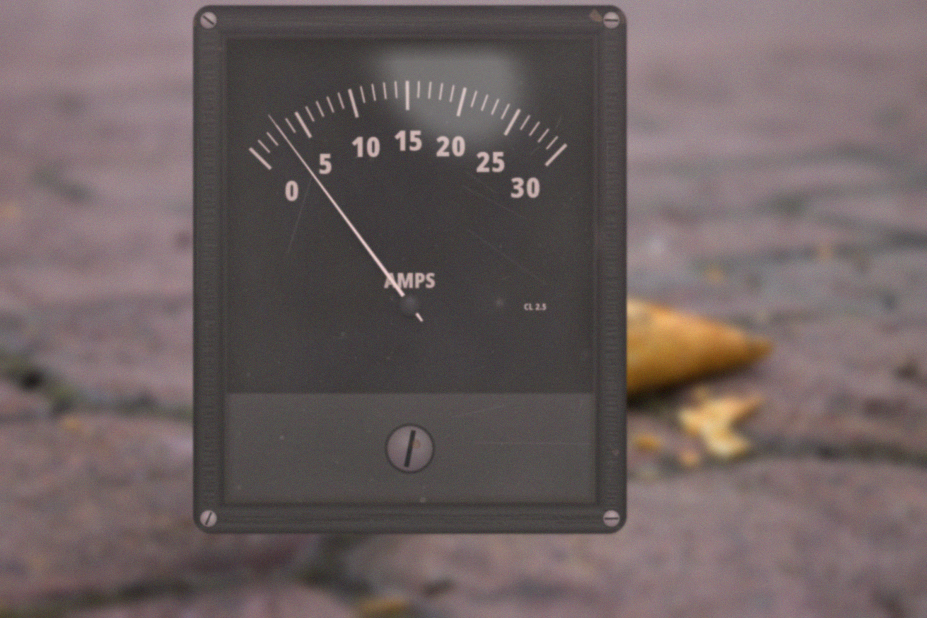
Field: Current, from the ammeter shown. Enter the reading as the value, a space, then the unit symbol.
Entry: 3 A
